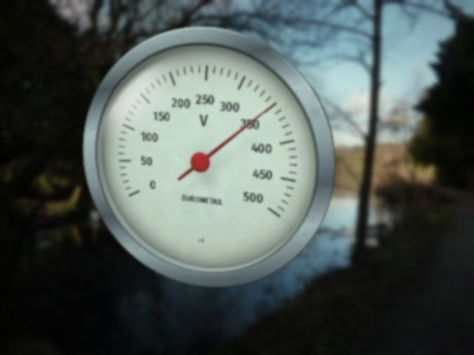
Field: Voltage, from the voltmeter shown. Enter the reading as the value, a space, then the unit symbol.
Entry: 350 V
